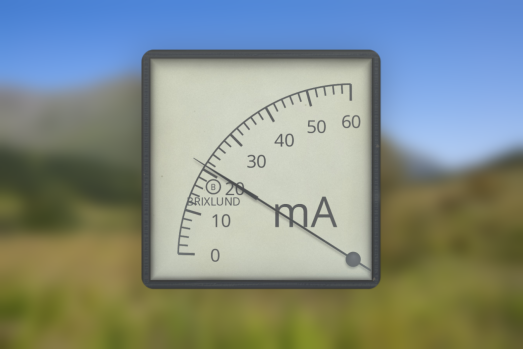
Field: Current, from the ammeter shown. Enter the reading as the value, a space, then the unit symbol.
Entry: 21 mA
